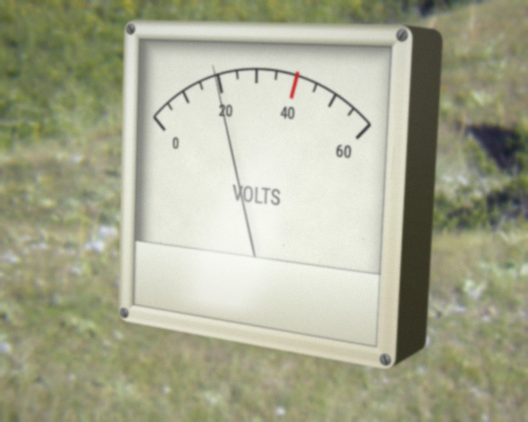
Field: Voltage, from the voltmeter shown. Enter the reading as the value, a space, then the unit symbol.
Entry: 20 V
